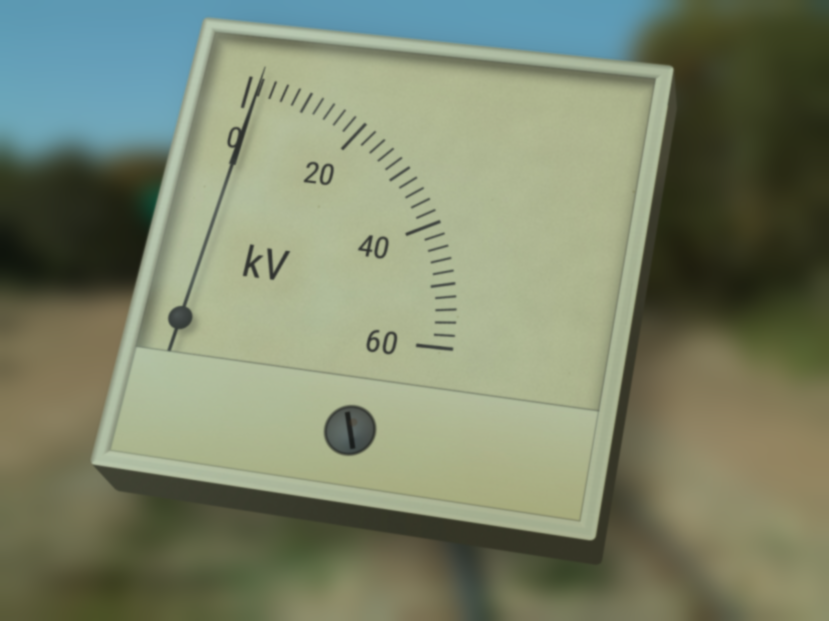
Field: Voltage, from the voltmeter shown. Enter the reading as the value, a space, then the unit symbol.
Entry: 2 kV
